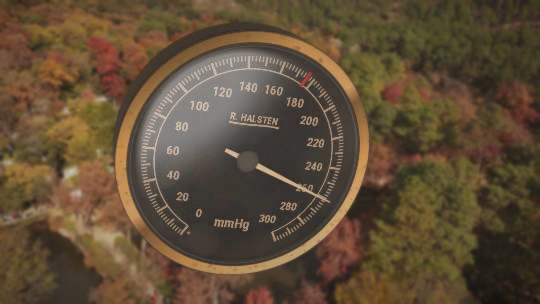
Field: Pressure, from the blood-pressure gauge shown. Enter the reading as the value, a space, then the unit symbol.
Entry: 260 mmHg
